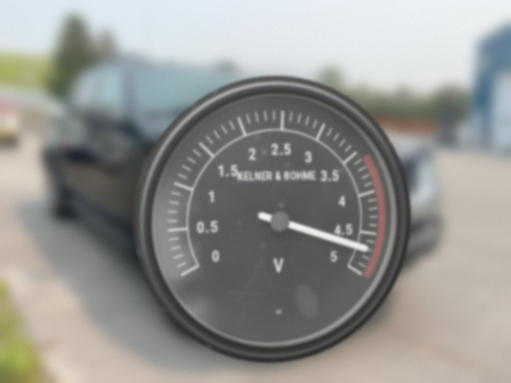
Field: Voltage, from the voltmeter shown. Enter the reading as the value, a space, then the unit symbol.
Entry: 4.7 V
